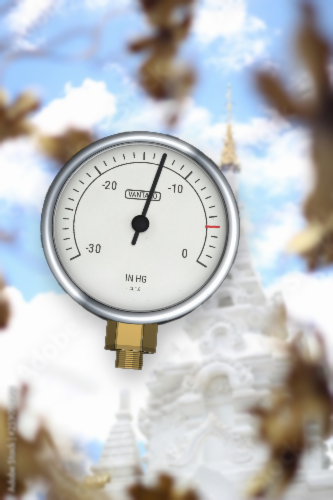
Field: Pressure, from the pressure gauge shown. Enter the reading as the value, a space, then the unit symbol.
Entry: -13 inHg
